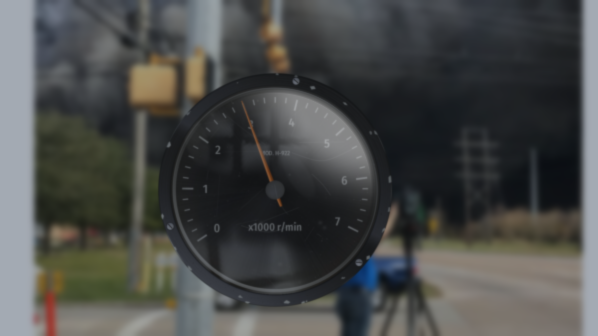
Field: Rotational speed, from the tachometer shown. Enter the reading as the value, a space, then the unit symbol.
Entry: 3000 rpm
